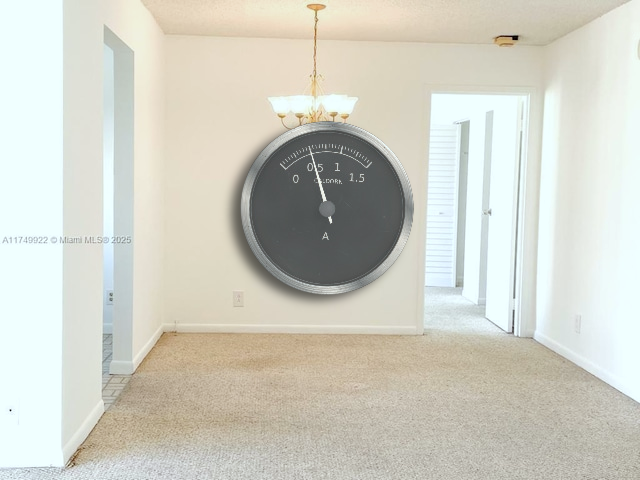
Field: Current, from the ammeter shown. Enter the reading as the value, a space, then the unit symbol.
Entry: 0.5 A
